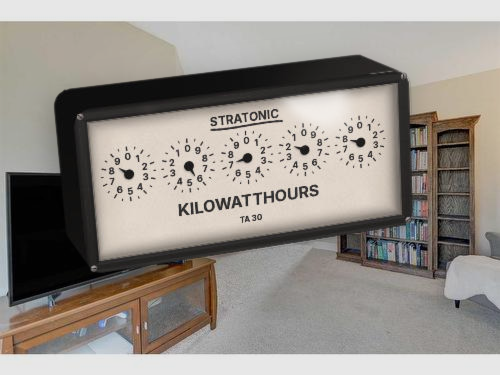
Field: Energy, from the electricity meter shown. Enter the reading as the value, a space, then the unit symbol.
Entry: 85718 kWh
